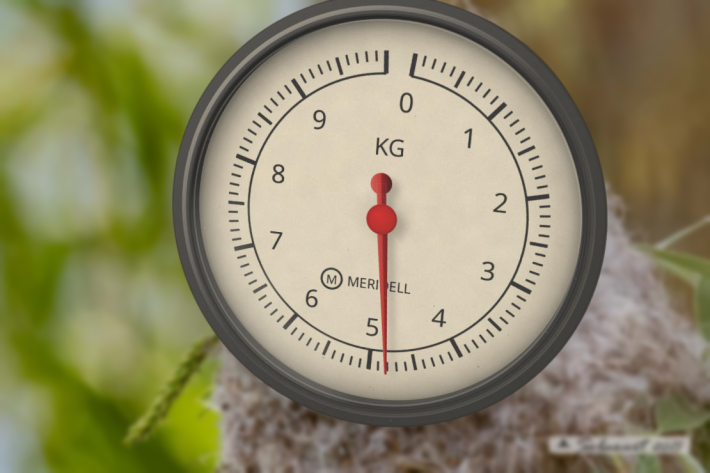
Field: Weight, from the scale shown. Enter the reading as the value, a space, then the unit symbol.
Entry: 4.8 kg
